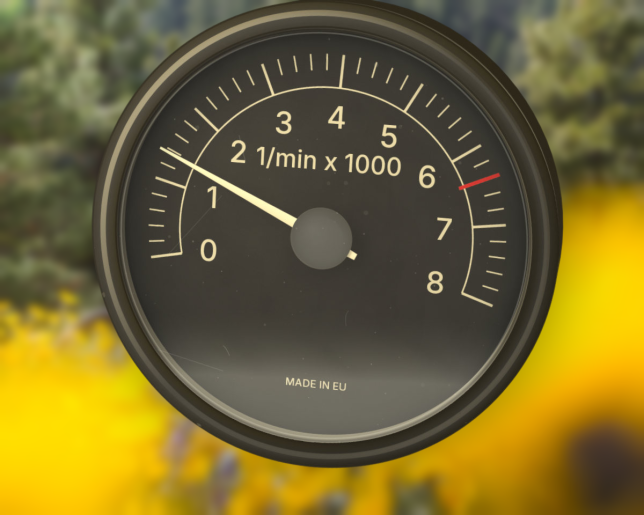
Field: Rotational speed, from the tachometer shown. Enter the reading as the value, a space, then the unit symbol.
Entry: 1400 rpm
